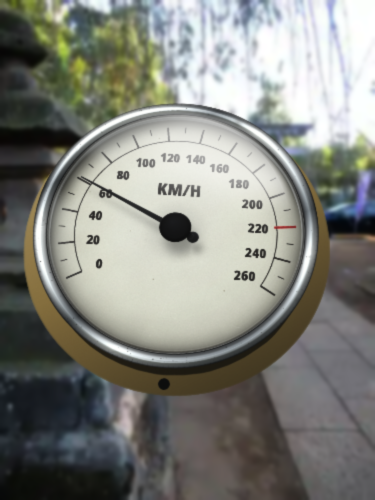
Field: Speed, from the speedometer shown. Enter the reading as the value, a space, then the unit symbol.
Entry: 60 km/h
